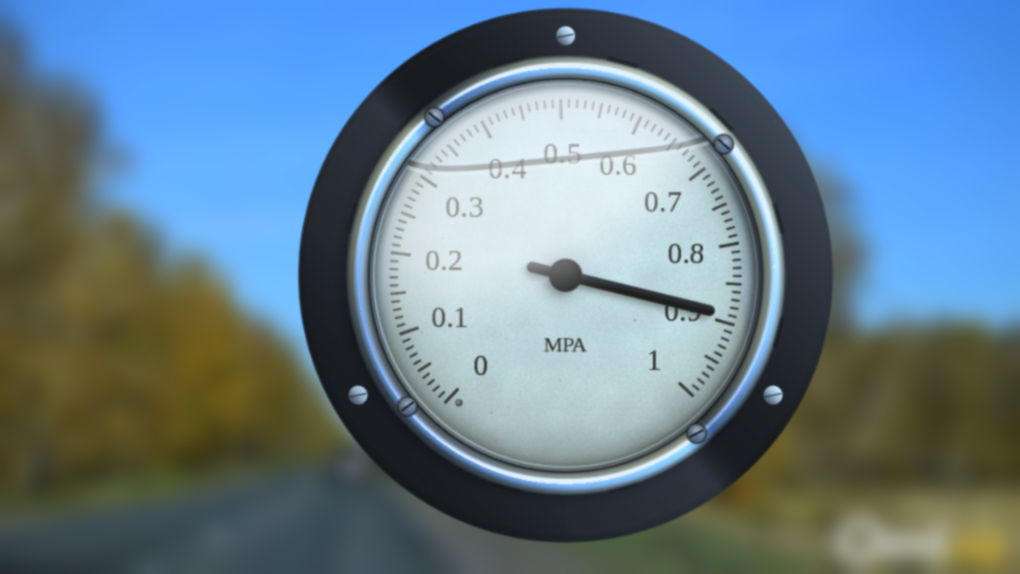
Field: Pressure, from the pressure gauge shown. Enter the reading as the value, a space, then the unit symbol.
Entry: 0.89 MPa
